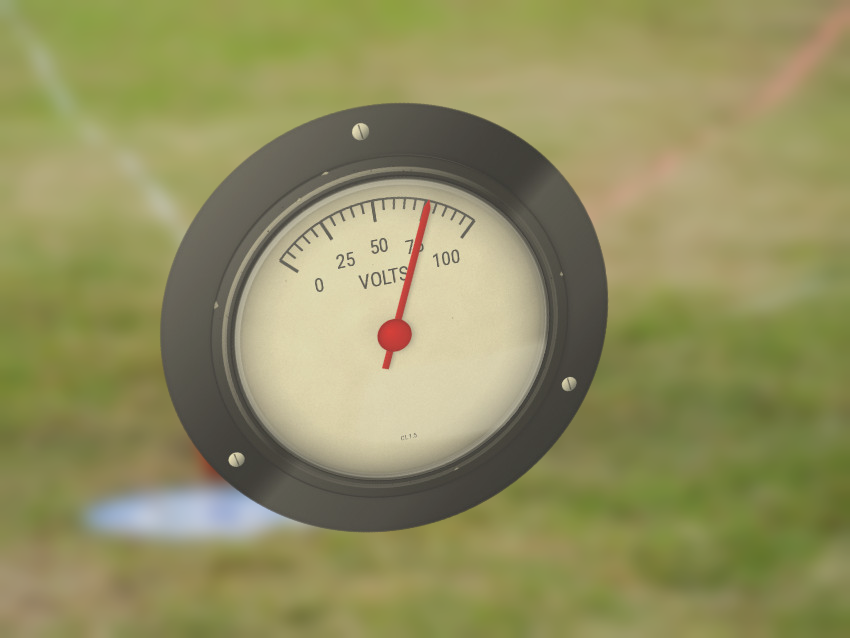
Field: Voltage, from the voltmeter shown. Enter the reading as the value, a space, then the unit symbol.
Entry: 75 V
